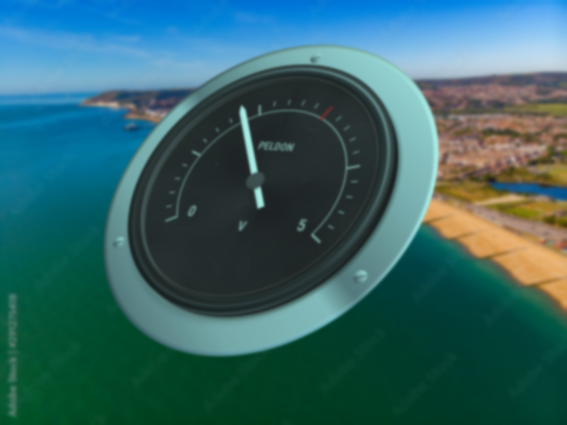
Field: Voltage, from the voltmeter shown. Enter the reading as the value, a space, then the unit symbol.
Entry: 1.8 V
